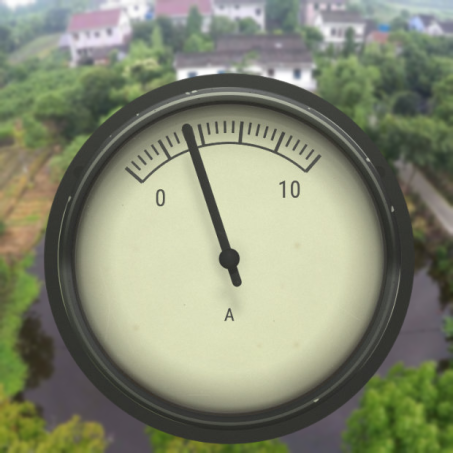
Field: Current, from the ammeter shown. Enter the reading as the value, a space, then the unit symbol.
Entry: 3.4 A
